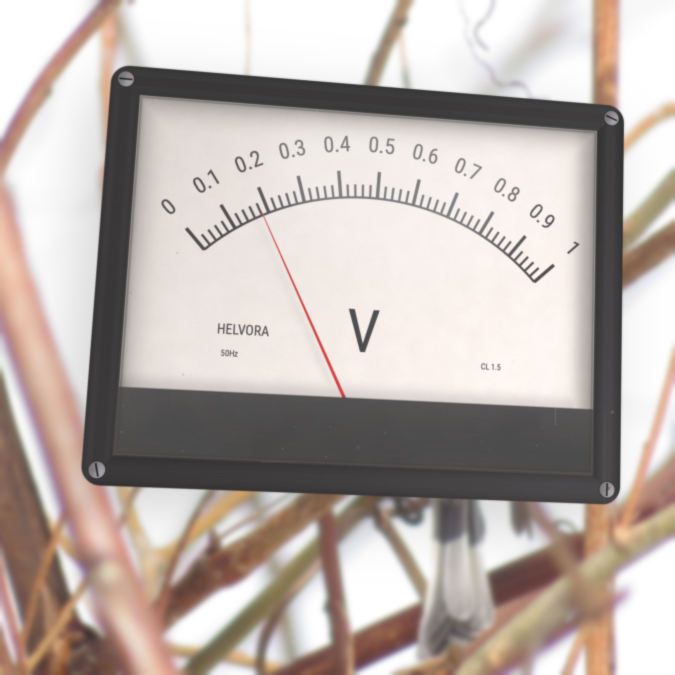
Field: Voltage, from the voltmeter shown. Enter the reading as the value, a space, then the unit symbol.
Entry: 0.18 V
